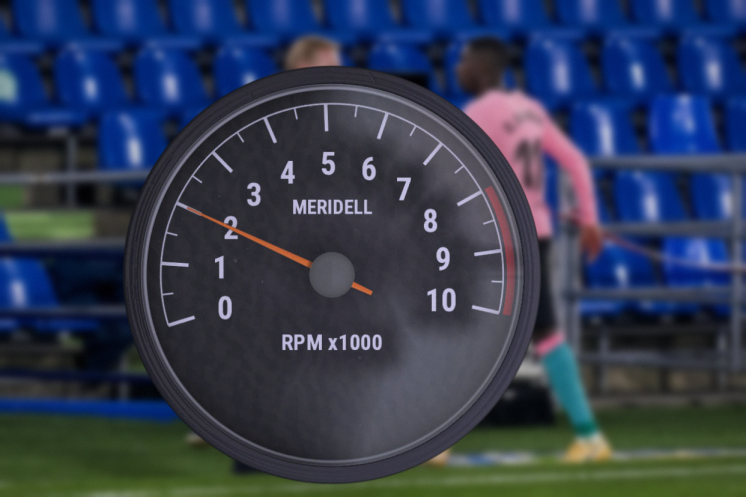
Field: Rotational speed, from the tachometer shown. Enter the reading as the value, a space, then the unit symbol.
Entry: 2000 rpm
